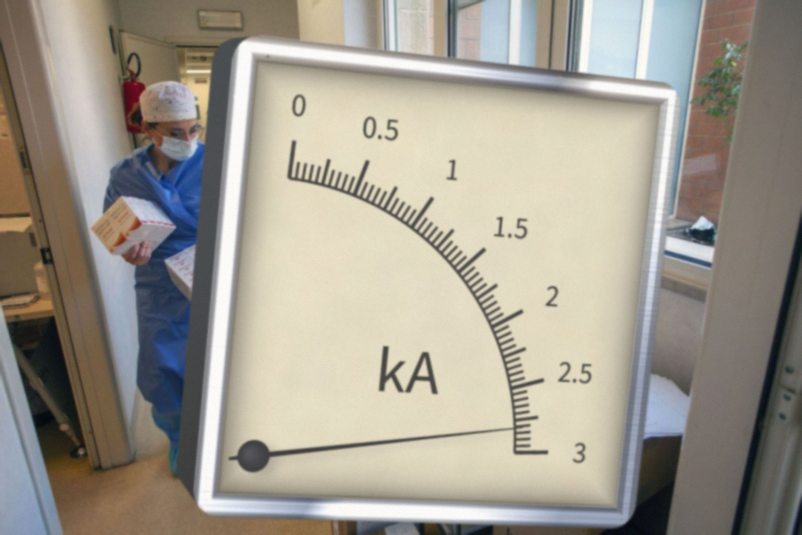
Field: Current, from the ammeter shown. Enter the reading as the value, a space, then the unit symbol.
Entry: 2.8 kA
